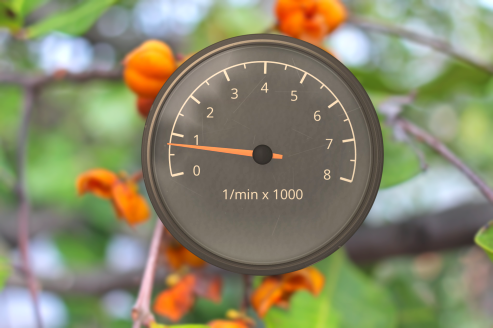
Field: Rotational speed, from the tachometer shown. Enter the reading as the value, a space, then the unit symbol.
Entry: 750 rpm
